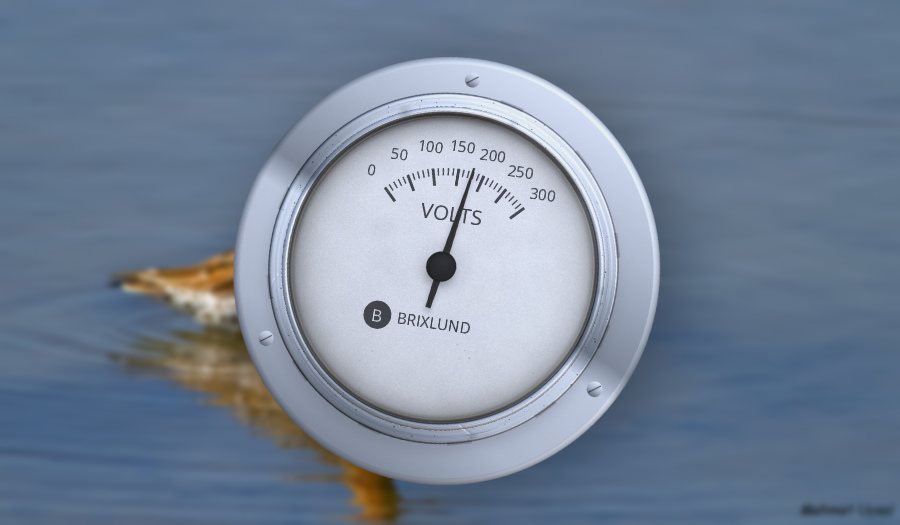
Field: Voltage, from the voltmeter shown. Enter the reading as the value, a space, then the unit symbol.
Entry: 180 V
